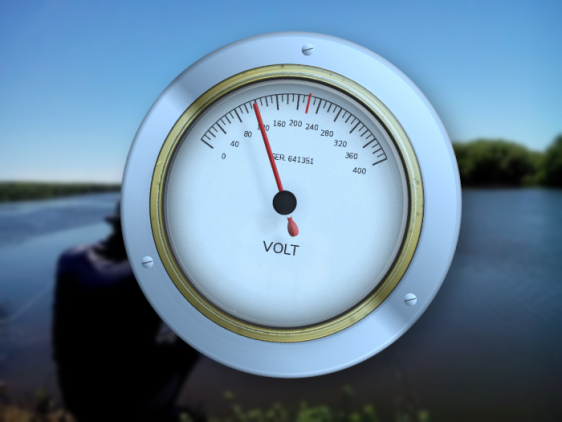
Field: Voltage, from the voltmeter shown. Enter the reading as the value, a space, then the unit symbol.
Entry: 120 V
